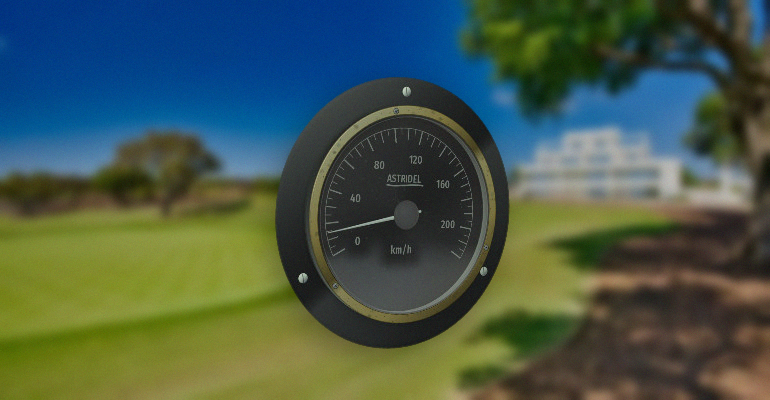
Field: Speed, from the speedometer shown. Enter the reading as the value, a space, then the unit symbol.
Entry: 15 km/h
